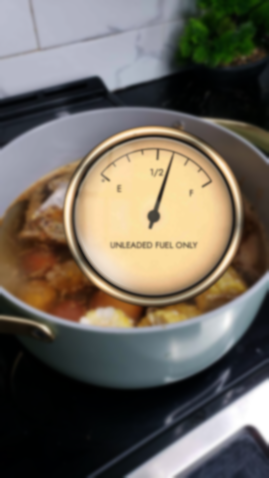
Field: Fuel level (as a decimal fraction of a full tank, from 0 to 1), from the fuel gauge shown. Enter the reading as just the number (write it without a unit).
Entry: 0.625
